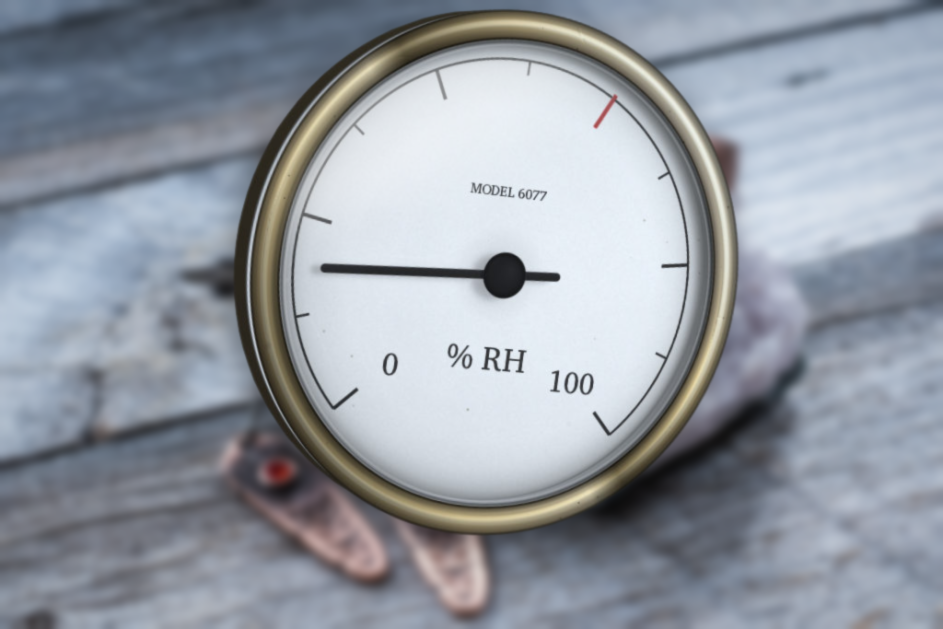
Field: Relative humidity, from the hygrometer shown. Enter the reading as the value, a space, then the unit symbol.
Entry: 15 %
